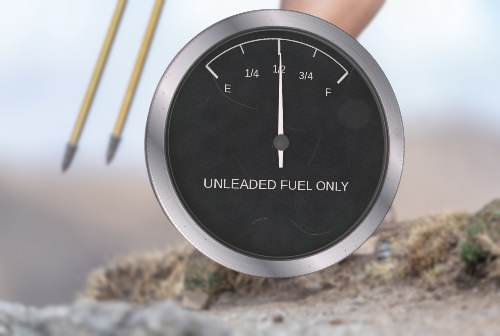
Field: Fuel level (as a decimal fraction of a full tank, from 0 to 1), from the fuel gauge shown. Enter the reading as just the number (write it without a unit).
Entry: 0.5
